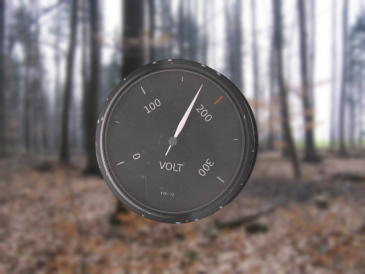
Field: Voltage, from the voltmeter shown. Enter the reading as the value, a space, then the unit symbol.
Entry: 175 V
